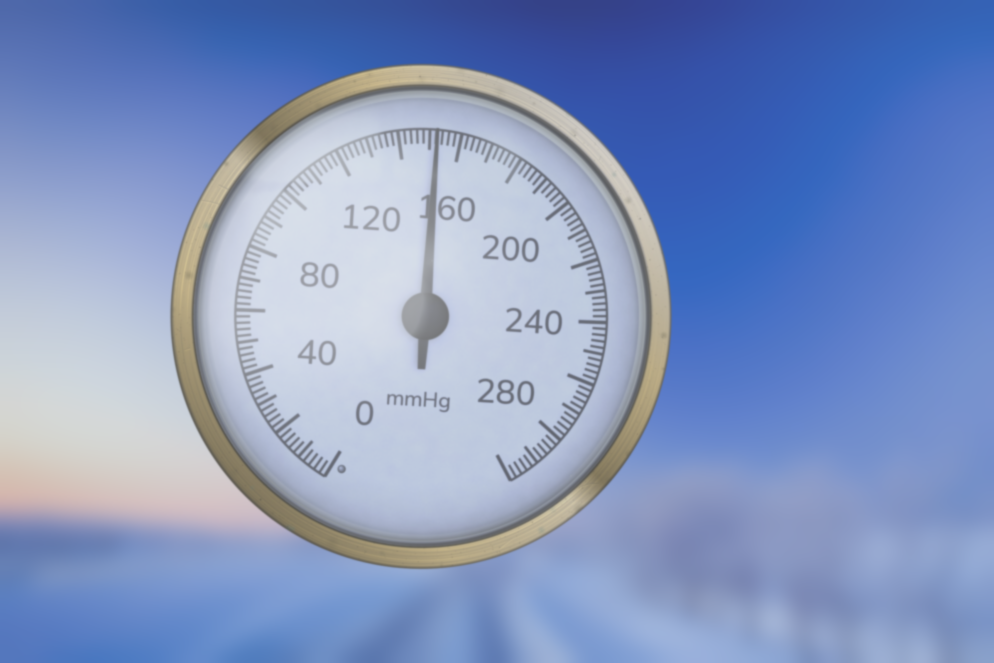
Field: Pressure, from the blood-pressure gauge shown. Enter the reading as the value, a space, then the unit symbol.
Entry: 152 mmHg
